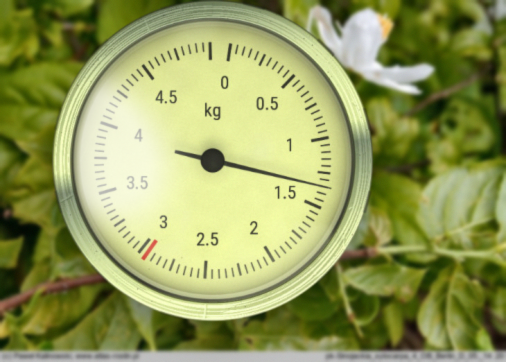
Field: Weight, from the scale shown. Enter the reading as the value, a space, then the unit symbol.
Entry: 1.35 kg
